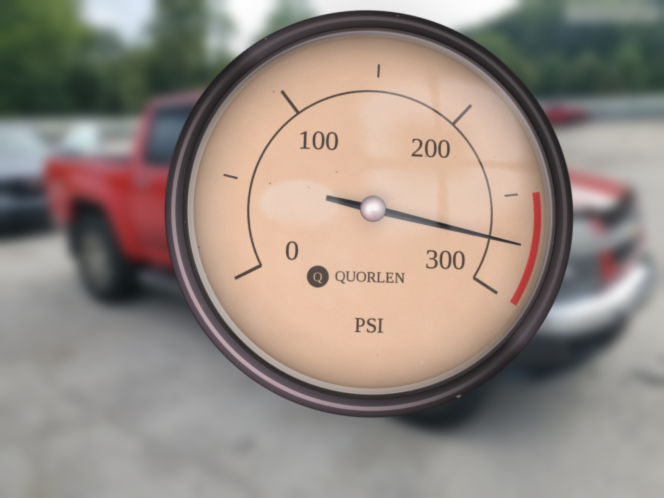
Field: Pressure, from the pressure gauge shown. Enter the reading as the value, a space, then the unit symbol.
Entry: 275 psi
